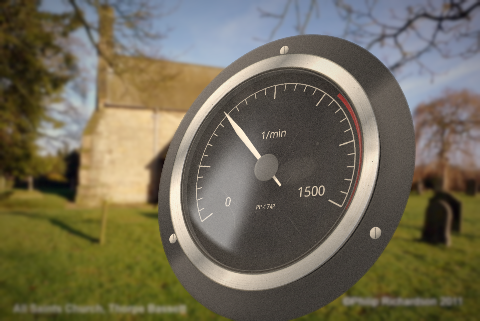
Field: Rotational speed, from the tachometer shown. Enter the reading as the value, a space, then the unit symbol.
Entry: 500 rpm
